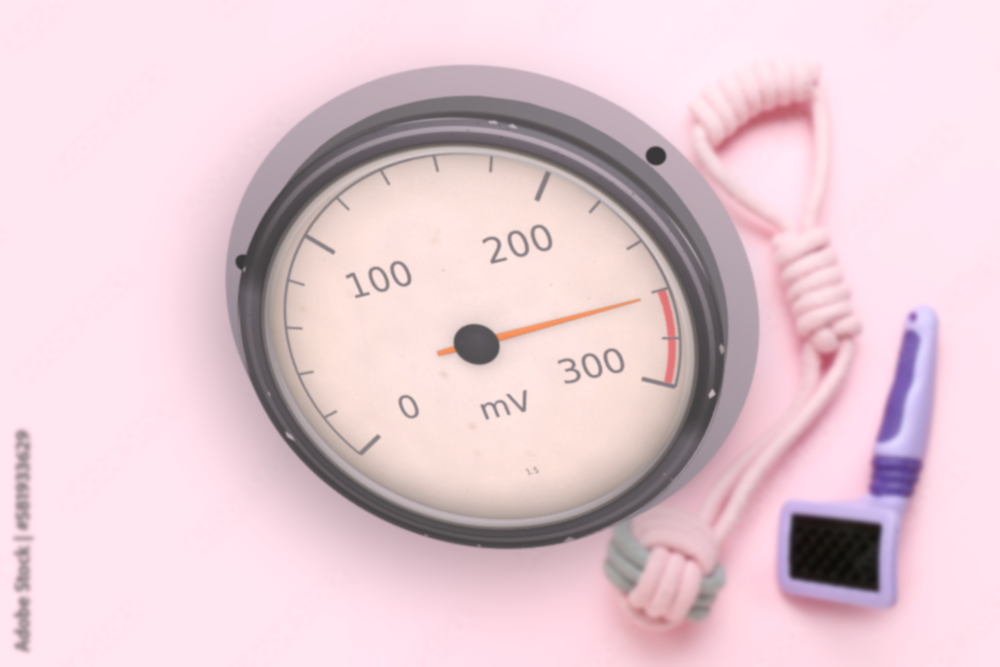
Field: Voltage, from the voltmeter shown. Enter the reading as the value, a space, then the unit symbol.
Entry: 260 mV
